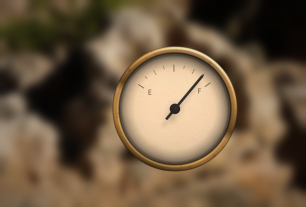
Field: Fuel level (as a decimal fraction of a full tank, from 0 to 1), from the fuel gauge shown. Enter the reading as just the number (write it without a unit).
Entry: 0.875
